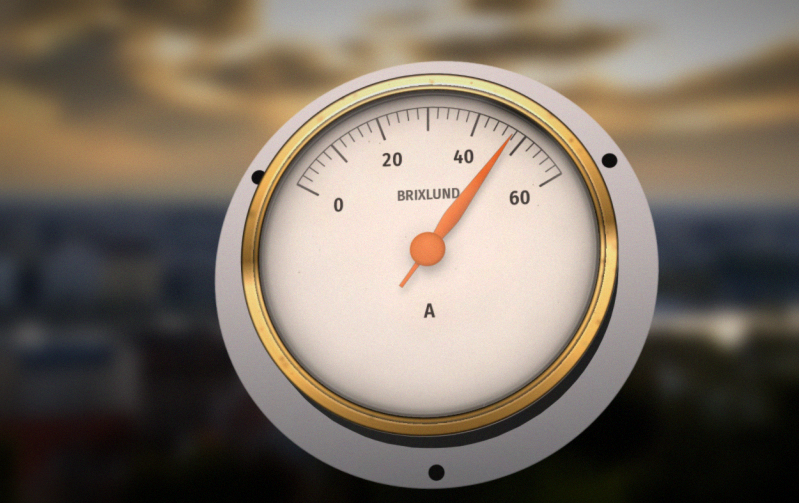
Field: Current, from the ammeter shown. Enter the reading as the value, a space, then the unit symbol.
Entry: 48 A
